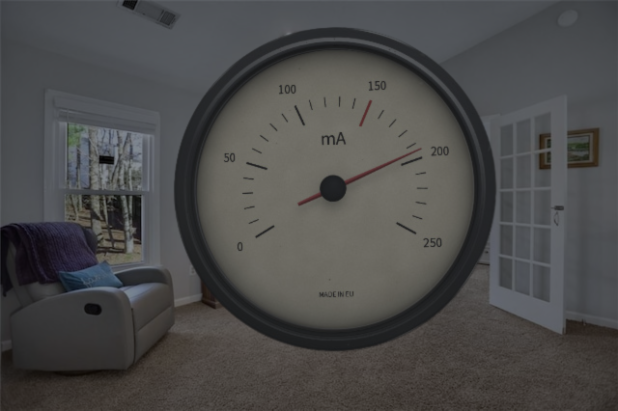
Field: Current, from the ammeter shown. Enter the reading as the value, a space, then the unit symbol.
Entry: 195 mA
